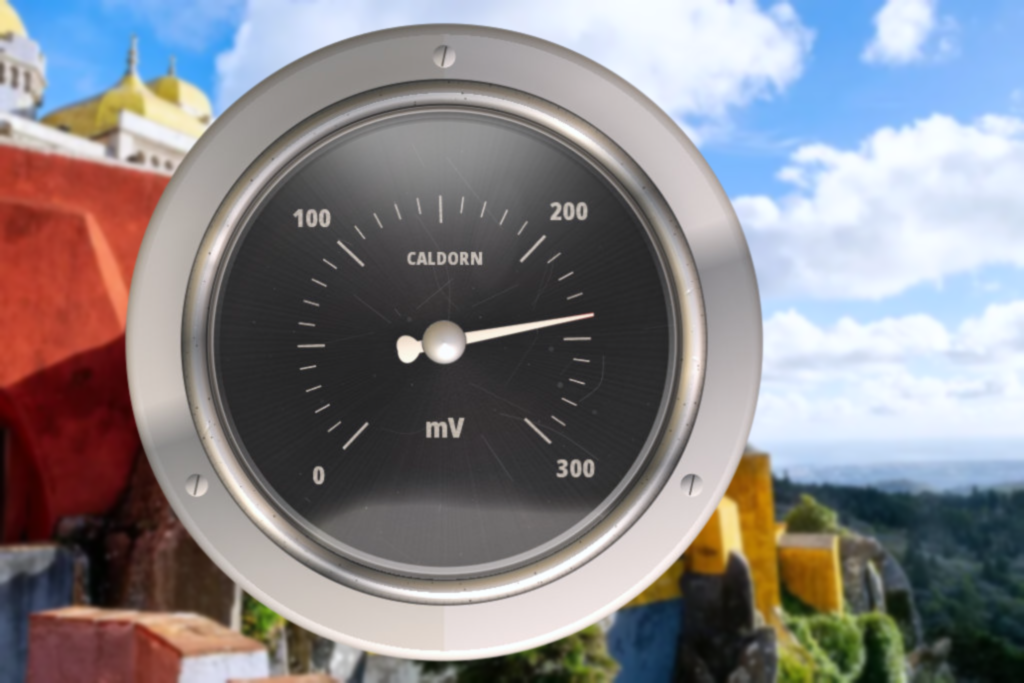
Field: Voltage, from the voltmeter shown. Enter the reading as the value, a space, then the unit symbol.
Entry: 240 mV
